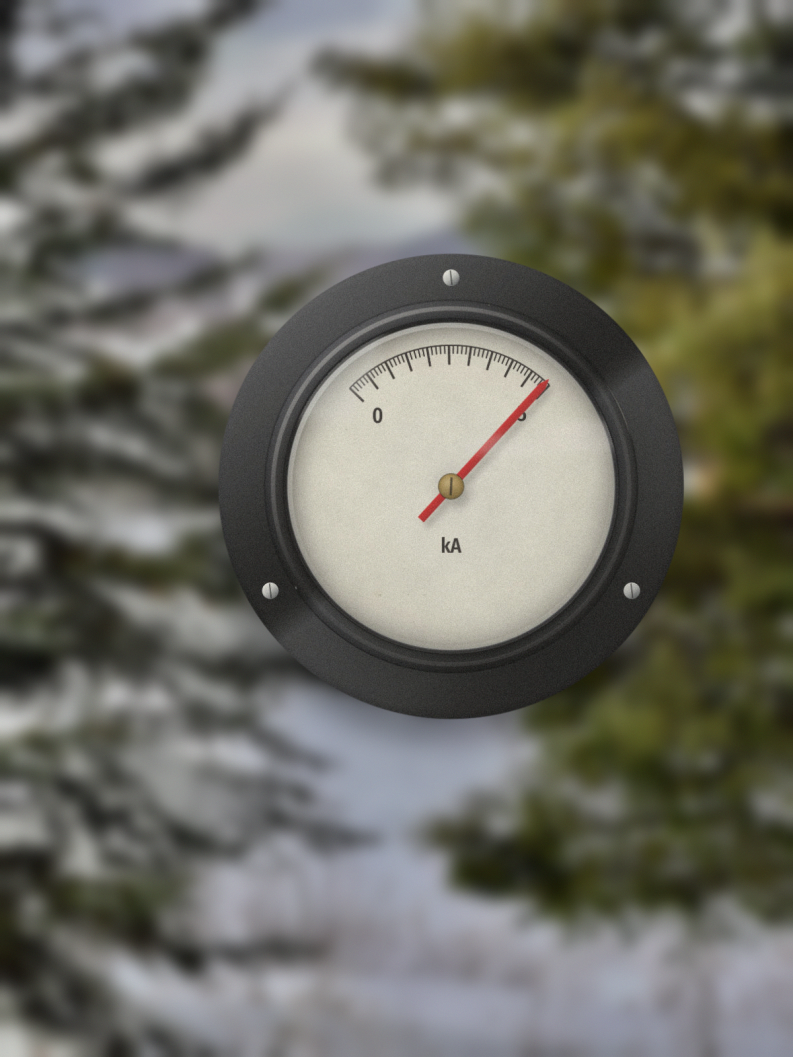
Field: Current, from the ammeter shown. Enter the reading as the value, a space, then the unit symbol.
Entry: 4.9 kA
